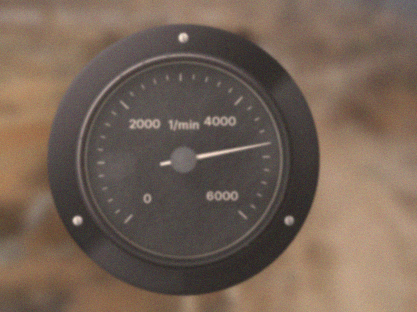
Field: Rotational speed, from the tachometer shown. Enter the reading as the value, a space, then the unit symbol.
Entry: 4800 rpm
